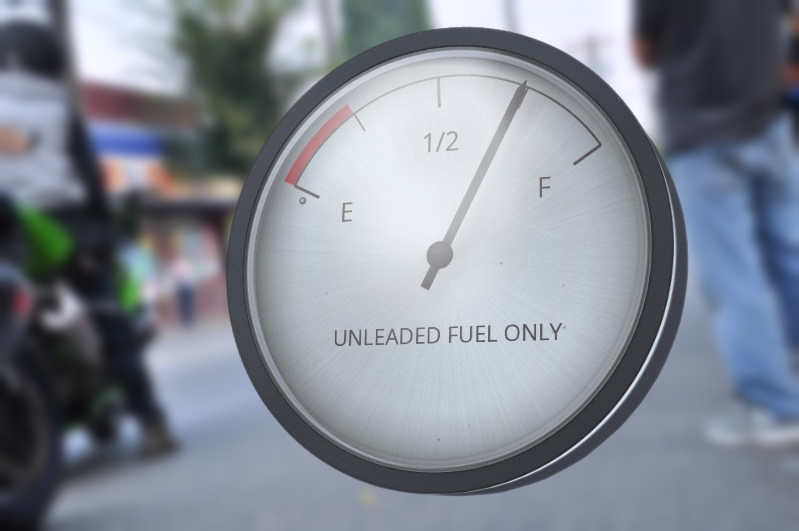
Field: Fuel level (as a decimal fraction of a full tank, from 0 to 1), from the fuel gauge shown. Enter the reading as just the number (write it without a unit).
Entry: 0.75
